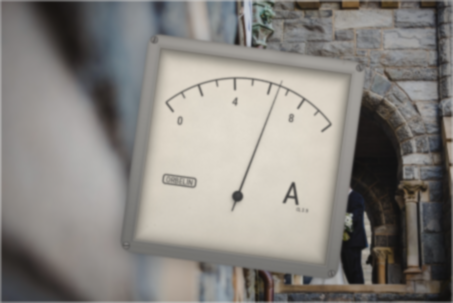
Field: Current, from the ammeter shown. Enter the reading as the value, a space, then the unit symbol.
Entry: 6.5 A
